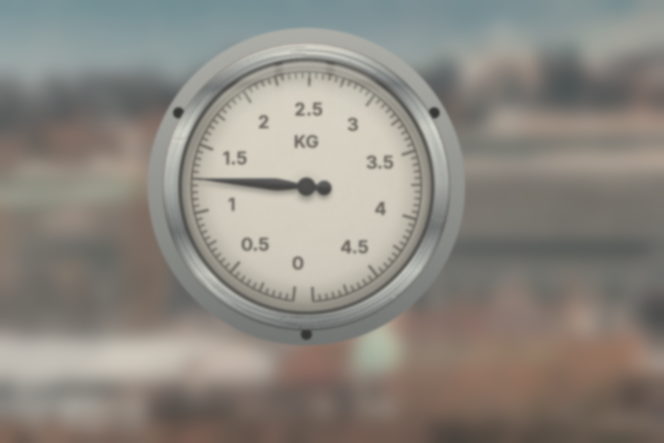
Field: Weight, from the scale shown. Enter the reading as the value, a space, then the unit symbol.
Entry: 1.25 kg
